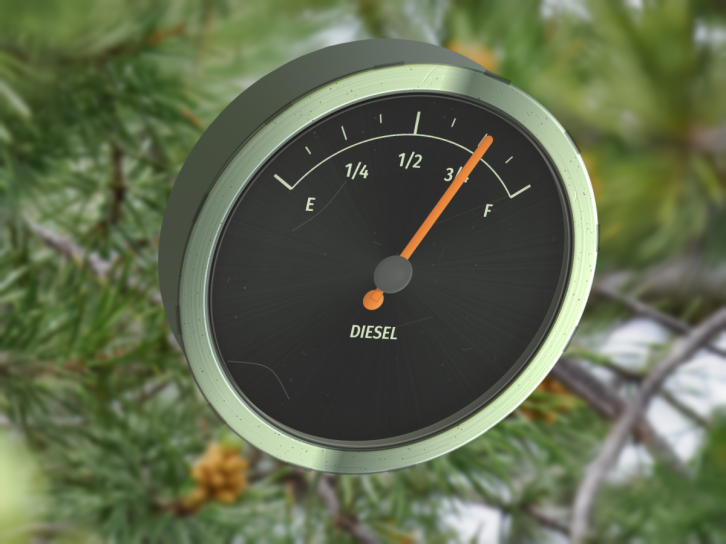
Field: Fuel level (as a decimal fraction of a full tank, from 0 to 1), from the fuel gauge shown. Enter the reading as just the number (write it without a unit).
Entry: 0.75
